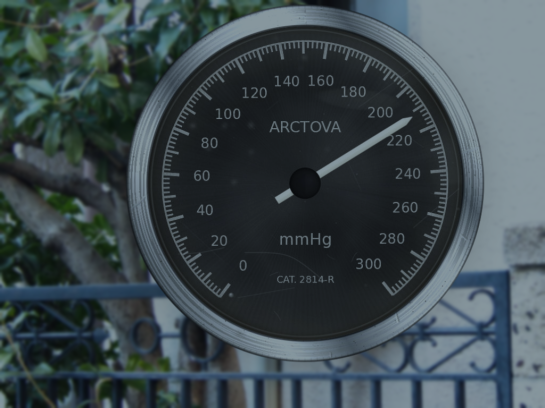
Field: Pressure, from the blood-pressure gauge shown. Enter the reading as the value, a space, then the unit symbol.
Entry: 212 mmHg
